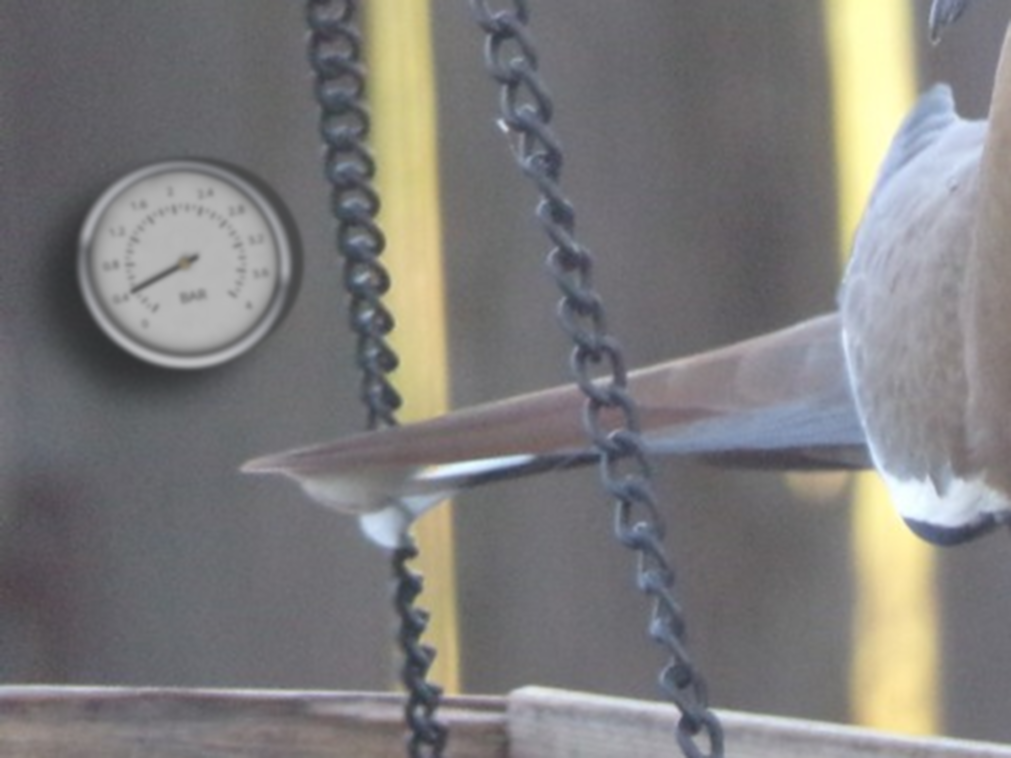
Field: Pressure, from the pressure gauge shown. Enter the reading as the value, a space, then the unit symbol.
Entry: 0.4 bar
